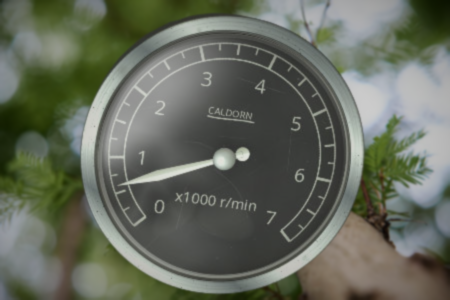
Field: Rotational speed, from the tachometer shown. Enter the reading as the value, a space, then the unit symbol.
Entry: 625 rpm
